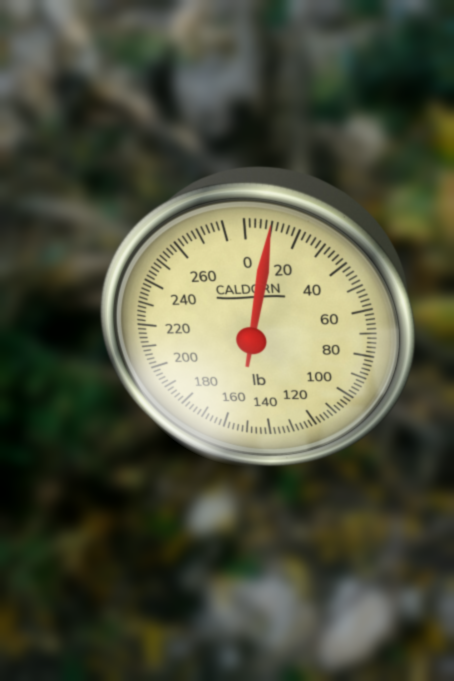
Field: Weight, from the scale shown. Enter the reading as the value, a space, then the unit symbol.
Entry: 10 lb
